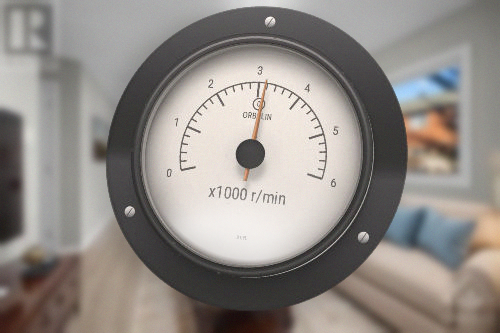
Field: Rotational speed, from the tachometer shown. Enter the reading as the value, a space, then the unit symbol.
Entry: 3200 rpm
